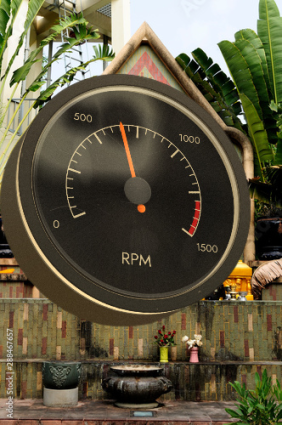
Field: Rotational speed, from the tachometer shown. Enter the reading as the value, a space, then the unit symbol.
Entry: 650 rpm
